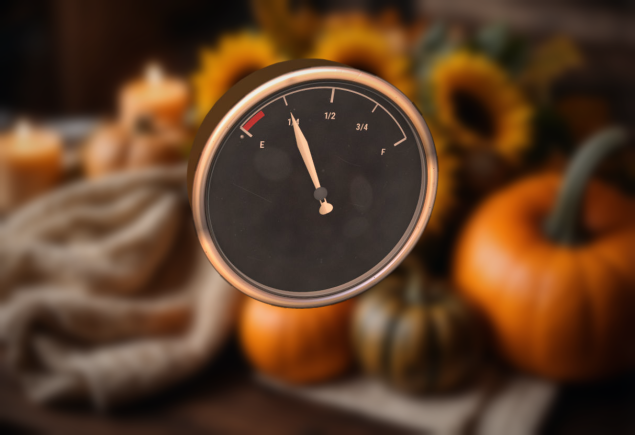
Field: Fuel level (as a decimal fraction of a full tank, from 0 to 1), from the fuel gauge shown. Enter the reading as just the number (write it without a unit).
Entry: 0.25
